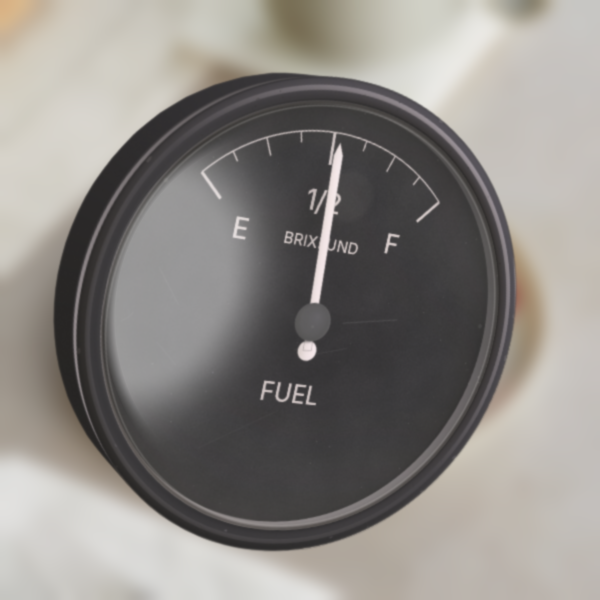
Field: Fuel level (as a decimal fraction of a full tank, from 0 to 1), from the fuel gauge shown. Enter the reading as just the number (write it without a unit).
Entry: 0.5
